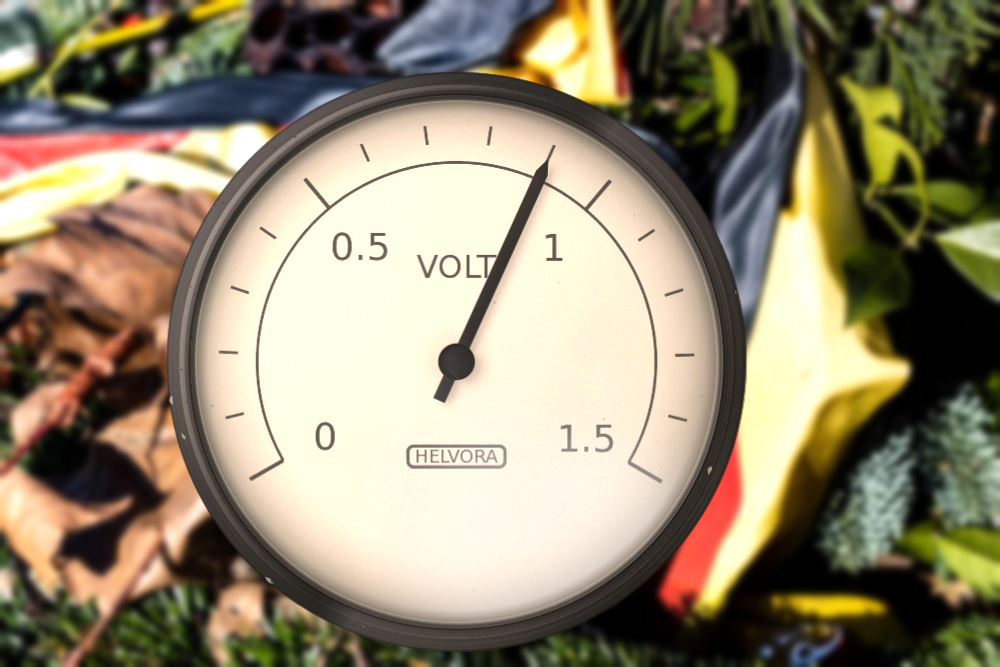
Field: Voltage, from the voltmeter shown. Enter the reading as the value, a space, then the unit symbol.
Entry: 0.9 V
